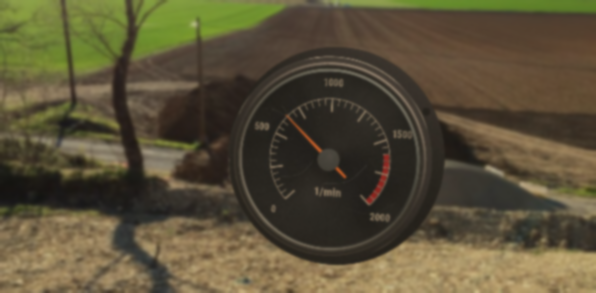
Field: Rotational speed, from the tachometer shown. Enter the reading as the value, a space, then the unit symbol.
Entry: 650 rpm
